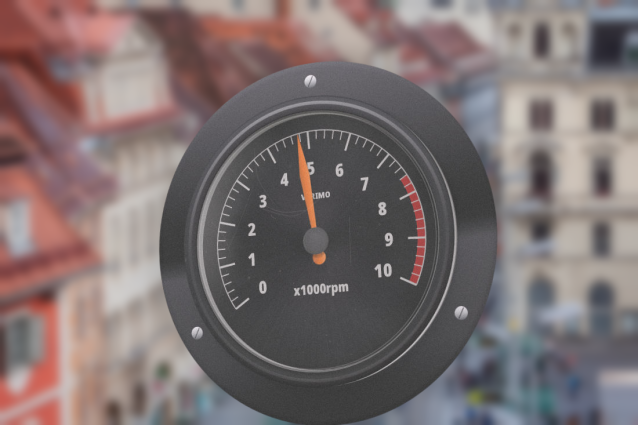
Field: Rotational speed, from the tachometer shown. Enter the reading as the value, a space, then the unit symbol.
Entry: 4800 rpm
